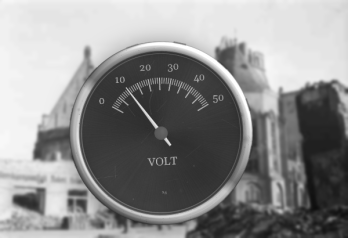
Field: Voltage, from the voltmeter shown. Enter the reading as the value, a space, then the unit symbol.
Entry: 10 V
